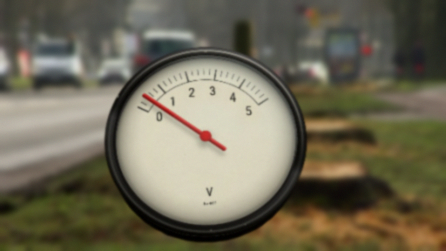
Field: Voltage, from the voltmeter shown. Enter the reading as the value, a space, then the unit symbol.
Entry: 0.4 V
